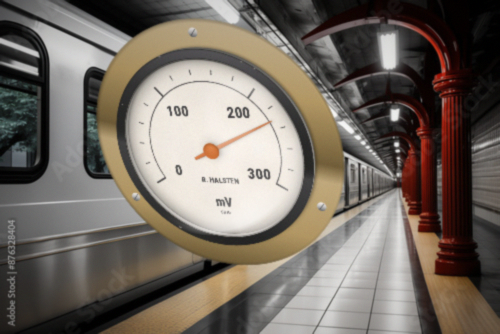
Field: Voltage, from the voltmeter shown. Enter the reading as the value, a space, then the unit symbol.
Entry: 230 mV
